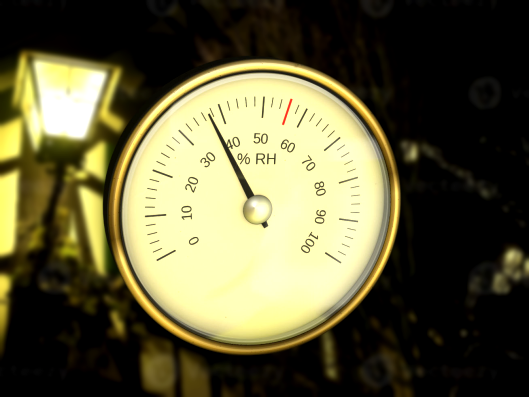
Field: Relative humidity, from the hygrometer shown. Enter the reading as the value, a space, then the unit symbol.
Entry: 37 %
